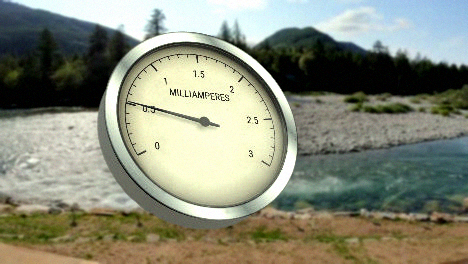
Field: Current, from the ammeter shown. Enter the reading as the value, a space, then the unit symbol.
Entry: 0.5 mA
